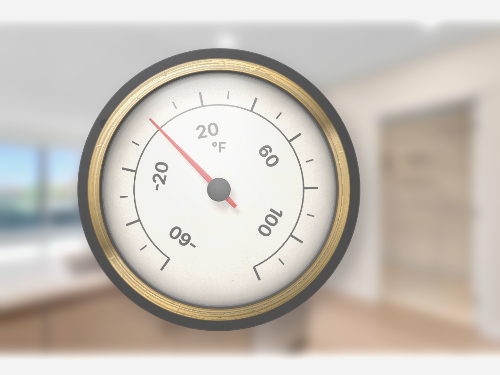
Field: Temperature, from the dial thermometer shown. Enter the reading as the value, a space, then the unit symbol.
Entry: 0 °F
